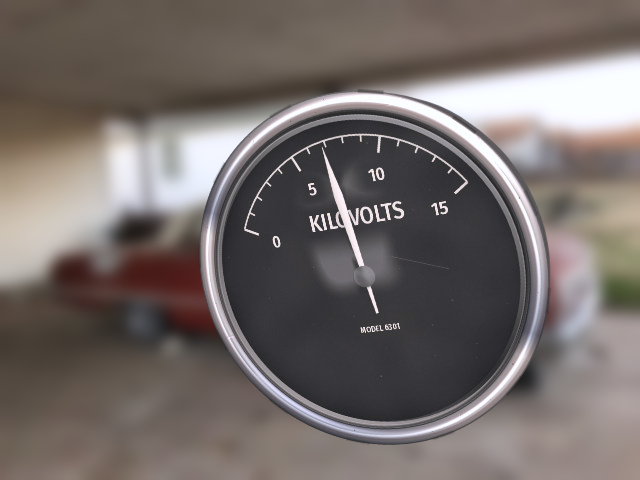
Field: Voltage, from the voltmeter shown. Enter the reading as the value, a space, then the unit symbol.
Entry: 7 kV
